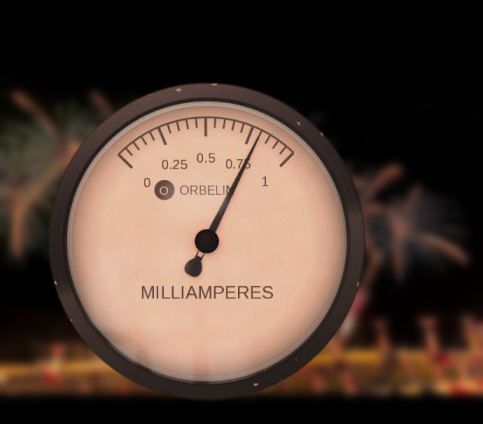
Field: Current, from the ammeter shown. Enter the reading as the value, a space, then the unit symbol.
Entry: 0.8 mA
